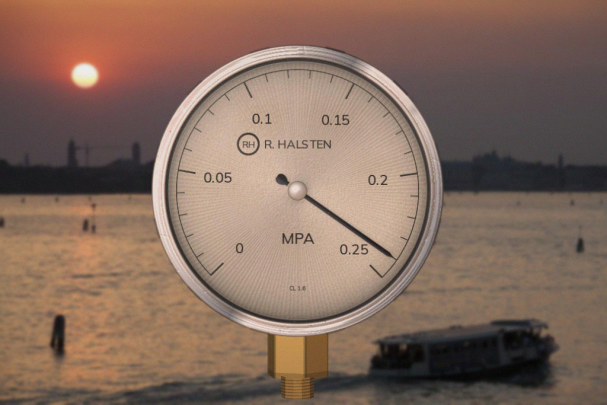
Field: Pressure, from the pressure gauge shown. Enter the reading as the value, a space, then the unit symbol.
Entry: 0.24 MPa
